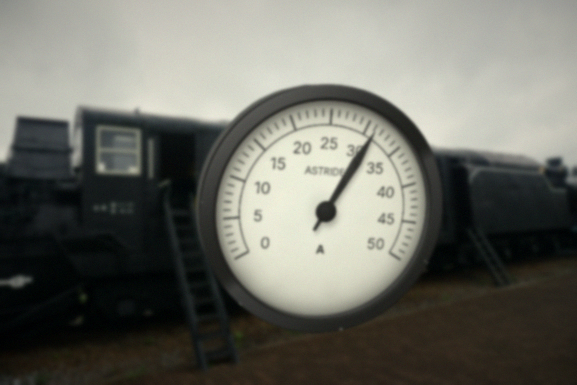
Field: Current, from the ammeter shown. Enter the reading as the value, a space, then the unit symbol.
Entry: 31 A
